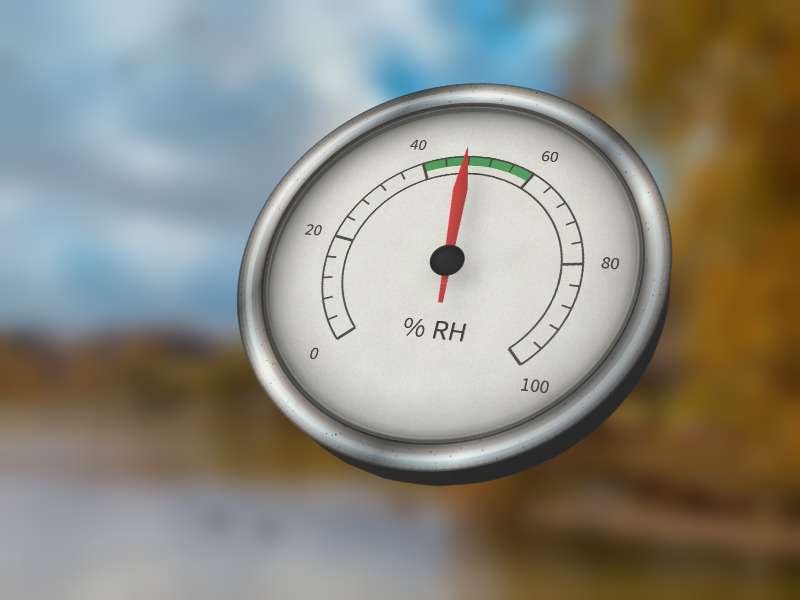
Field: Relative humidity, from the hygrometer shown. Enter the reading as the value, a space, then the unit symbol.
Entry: 48 %
